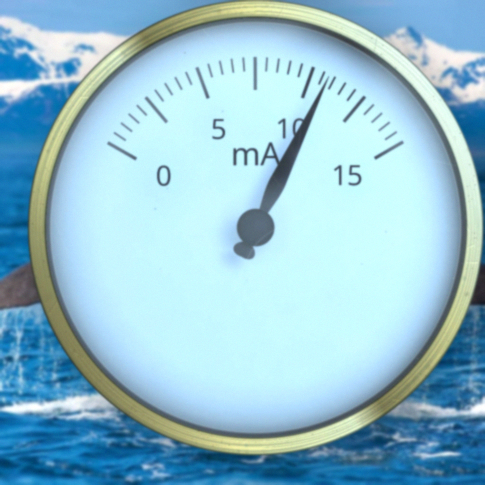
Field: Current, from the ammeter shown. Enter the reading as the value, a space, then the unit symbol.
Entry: 10.75 mA
